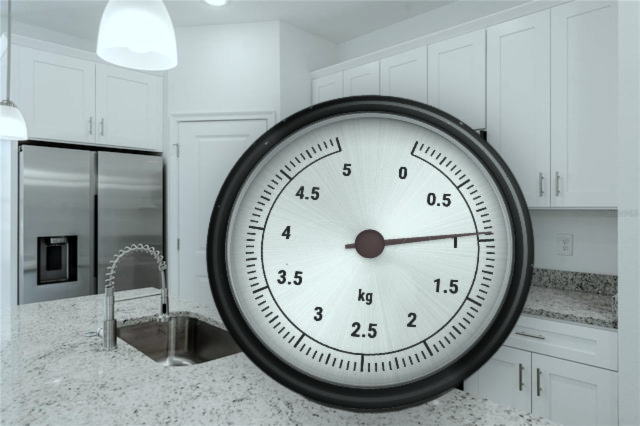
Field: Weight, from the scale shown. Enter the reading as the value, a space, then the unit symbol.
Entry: 0.95 kg
